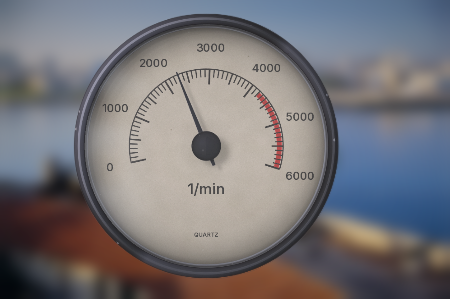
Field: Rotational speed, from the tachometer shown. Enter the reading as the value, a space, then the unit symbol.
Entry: 2300 rpm
